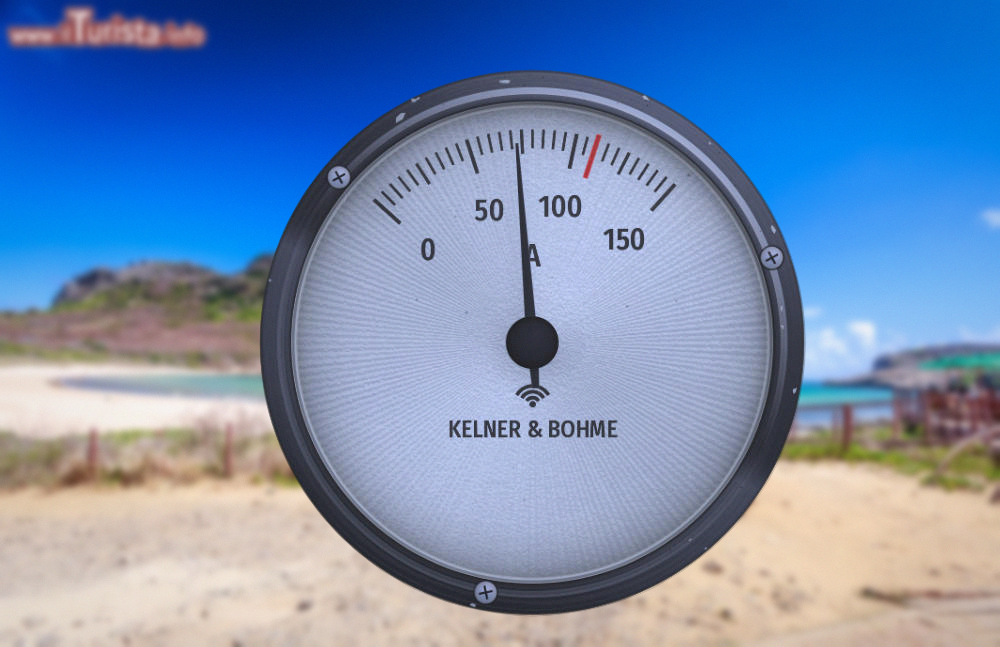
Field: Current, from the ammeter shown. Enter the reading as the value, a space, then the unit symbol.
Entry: 72.5 A
